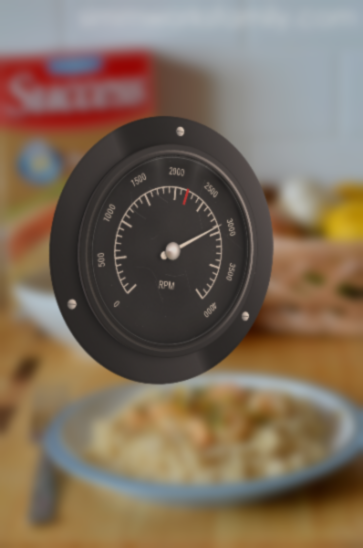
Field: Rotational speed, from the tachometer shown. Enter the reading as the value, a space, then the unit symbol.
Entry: 2900 rpm
